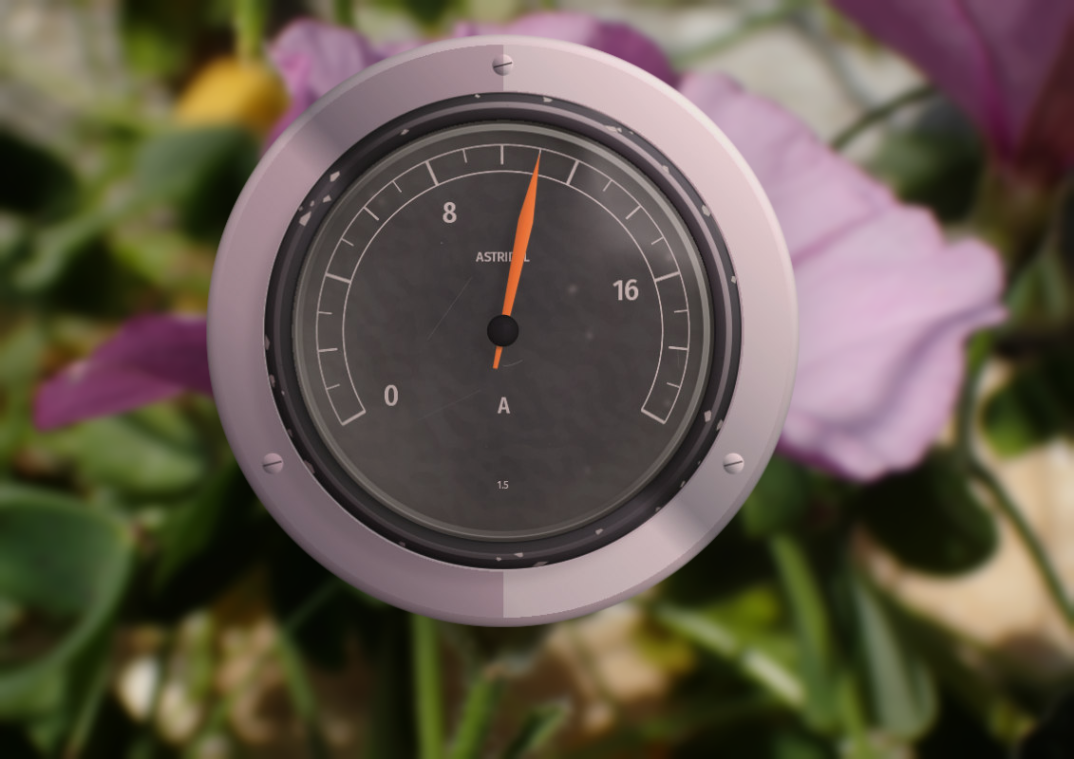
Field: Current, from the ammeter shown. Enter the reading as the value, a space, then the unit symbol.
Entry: 11 A
